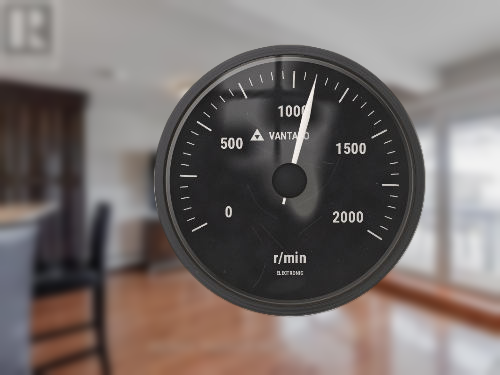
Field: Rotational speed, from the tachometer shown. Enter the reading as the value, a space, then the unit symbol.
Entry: 1100 rpm
